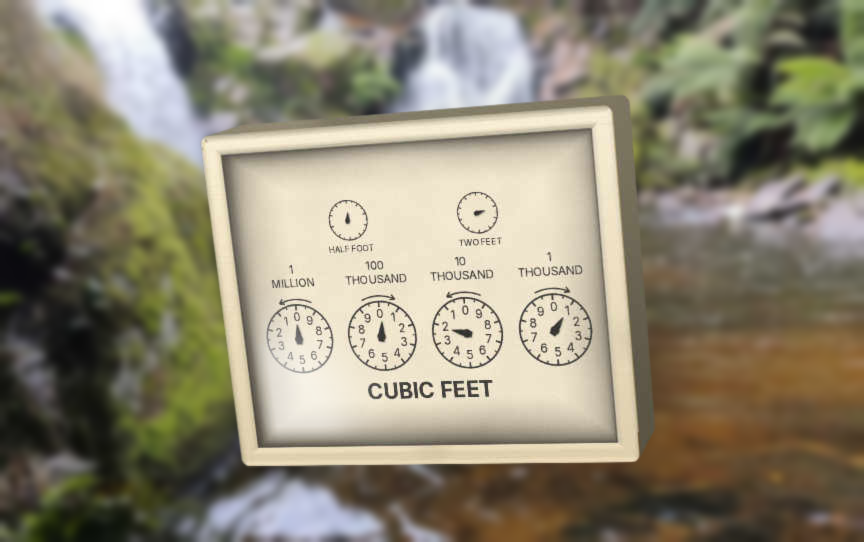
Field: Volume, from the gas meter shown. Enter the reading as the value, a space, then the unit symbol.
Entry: 2100 ft³
